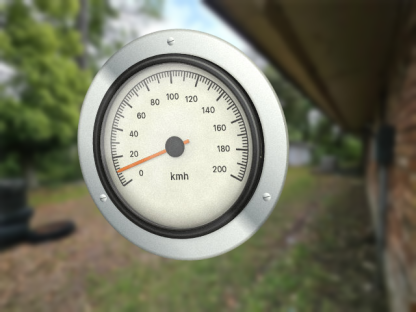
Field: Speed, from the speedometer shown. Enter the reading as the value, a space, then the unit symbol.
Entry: 10 km/h
